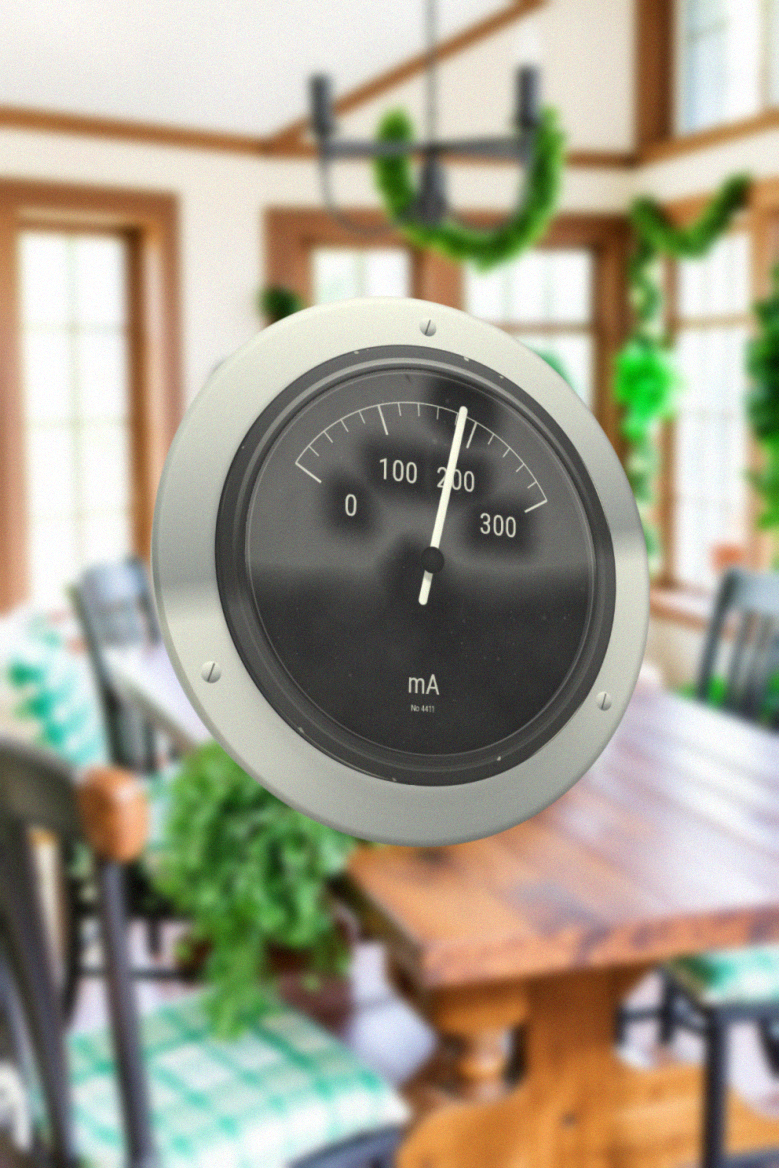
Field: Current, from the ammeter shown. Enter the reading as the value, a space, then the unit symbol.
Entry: 180 mA
